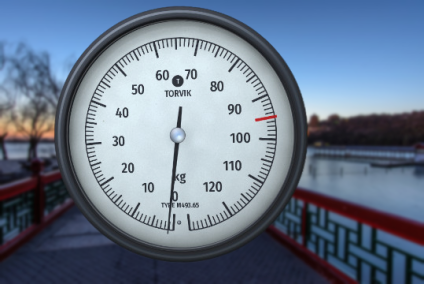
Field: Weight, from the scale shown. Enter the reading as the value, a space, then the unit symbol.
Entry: 1 kg
